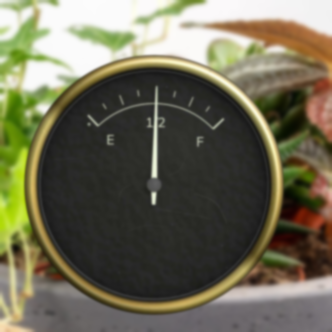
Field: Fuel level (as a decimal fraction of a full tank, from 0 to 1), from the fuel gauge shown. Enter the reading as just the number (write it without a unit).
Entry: 0.5
